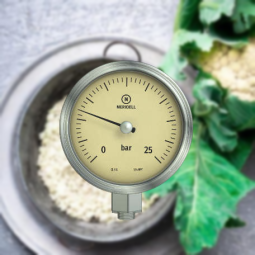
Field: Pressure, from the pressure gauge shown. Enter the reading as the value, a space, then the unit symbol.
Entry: 6 bar
